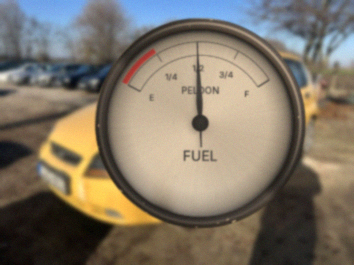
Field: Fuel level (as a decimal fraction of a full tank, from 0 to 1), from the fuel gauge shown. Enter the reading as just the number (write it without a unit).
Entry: 0.5
